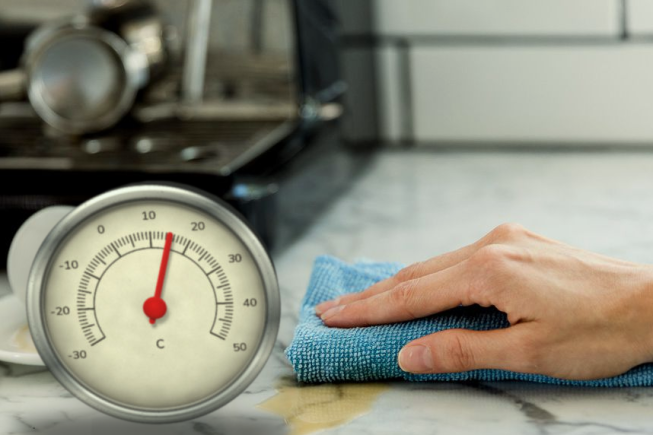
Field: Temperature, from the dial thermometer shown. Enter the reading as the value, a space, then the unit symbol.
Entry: 15 °C
